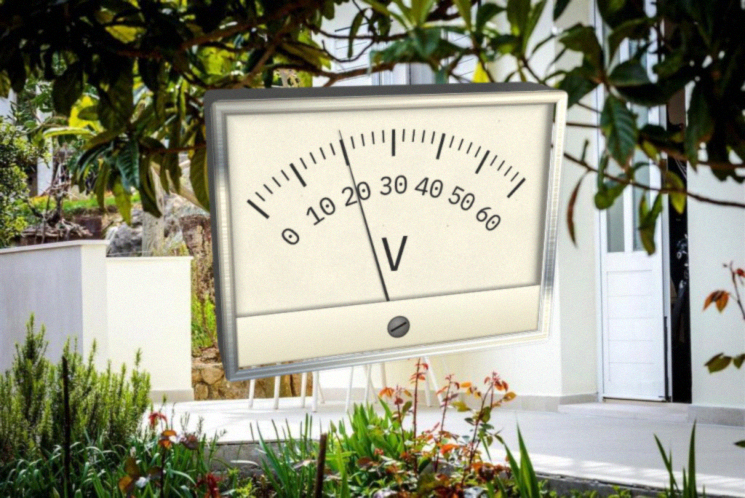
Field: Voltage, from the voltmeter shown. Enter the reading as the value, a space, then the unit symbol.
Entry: 20 V
